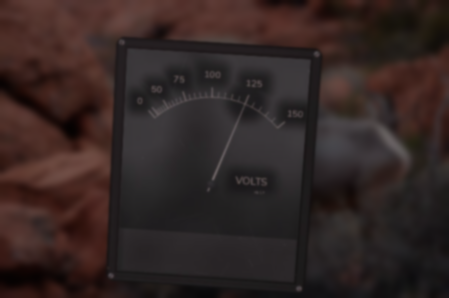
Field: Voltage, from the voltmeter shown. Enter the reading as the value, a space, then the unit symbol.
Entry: 125 V
